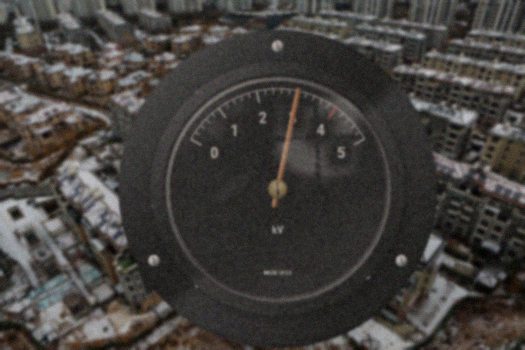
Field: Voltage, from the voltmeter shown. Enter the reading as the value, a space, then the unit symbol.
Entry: 3 kV
